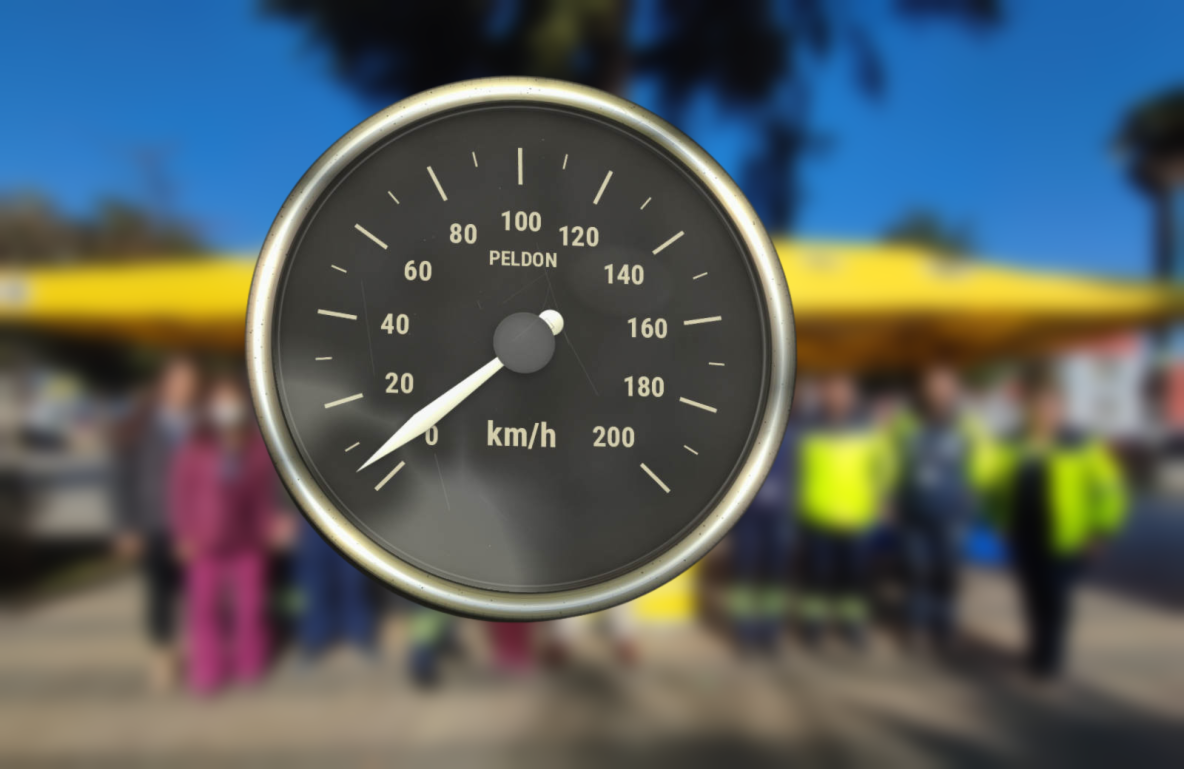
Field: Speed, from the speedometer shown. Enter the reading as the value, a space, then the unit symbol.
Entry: 5 km/h
